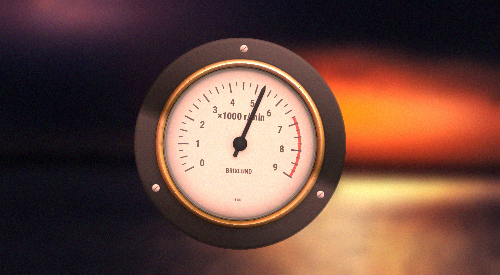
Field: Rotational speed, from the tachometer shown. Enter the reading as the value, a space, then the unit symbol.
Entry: 5250 rpm
